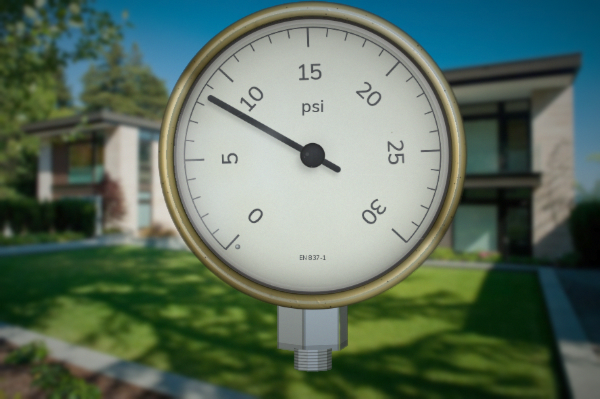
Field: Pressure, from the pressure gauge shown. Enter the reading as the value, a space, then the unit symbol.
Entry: 8.5 psi
